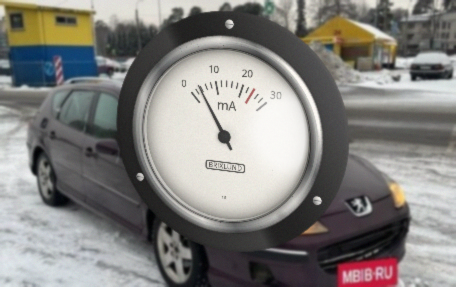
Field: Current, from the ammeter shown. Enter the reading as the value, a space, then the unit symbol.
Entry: 4 mA
